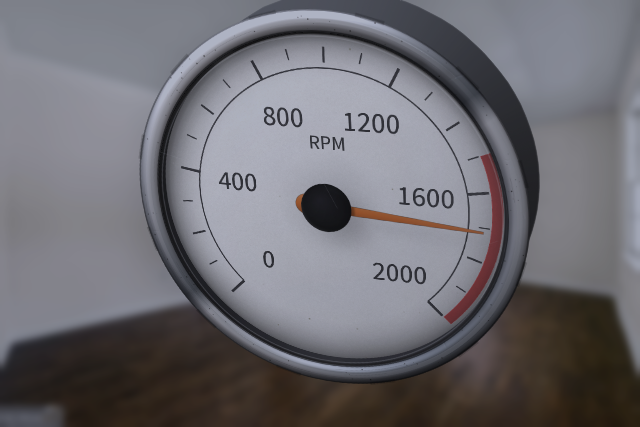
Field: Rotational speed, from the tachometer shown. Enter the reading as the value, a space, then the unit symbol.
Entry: 1700 rpm
